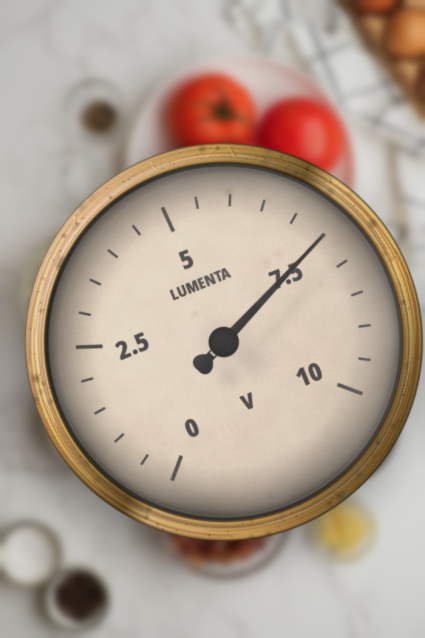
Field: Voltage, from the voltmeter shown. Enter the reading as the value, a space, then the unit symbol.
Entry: 7.5 V
